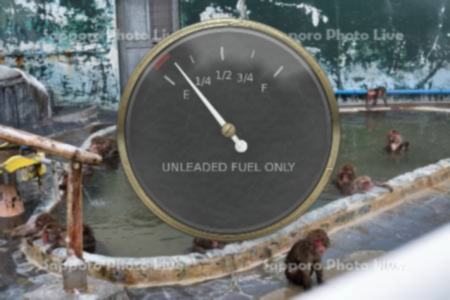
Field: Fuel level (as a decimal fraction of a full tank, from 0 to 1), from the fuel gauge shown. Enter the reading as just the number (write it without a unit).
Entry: 0.125
